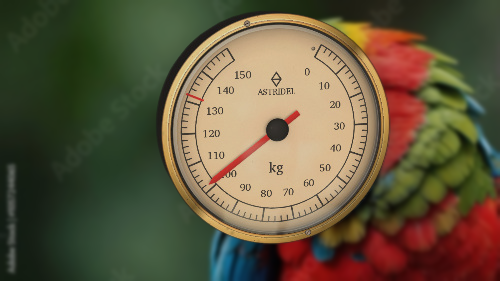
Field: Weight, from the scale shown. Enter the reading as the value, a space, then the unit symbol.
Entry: 102 kg
